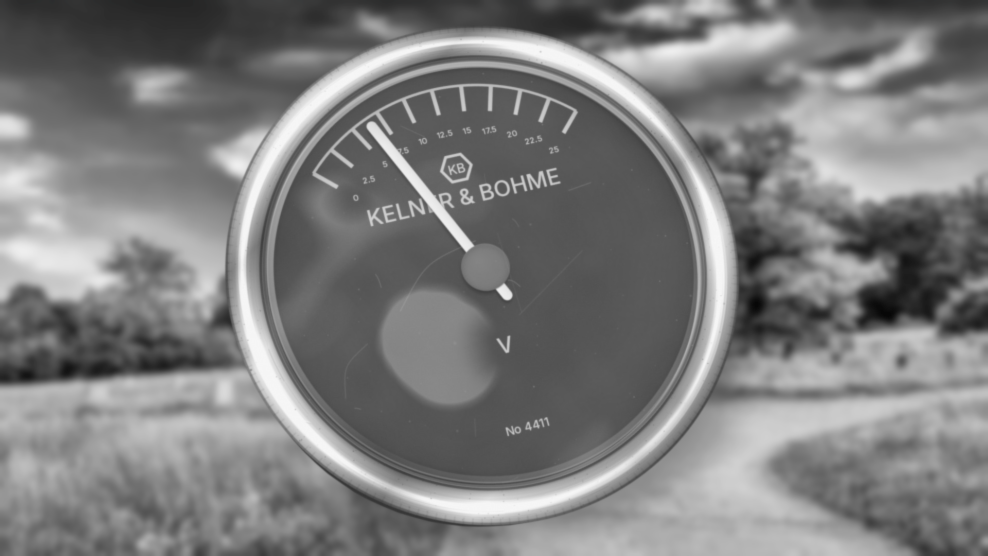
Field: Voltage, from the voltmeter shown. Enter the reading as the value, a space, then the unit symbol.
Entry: 6.25 V
